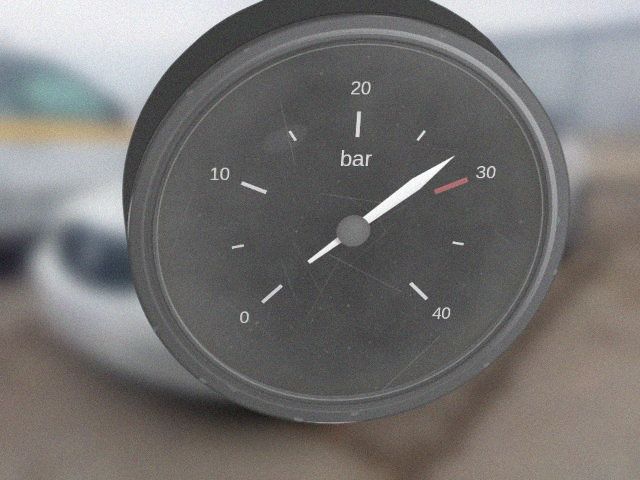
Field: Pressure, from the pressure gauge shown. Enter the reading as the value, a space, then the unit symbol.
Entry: 27.5 bar
